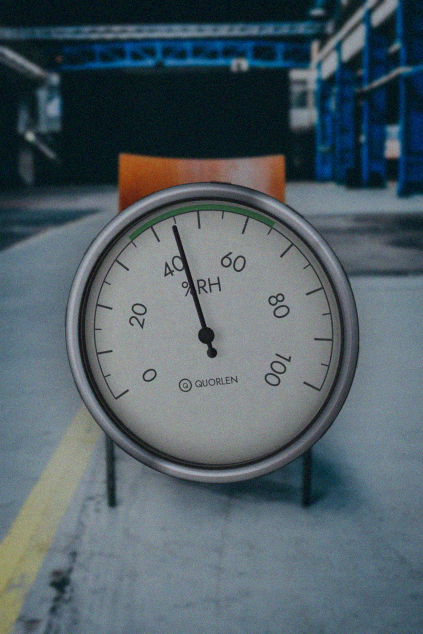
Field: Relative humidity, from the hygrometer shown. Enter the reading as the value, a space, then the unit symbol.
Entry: 45 %
